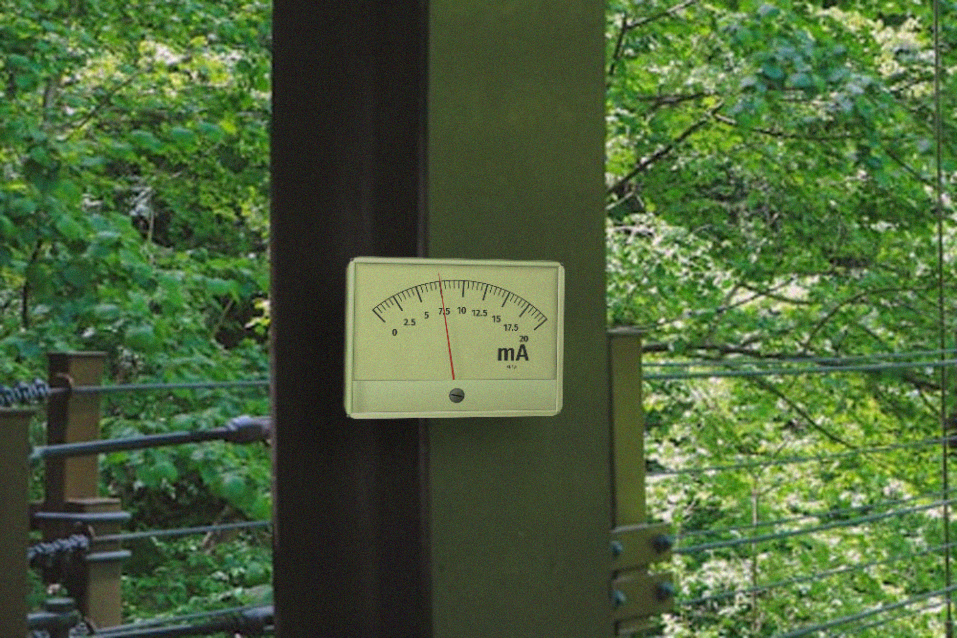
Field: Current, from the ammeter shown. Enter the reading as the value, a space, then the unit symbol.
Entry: 7.5 mA
